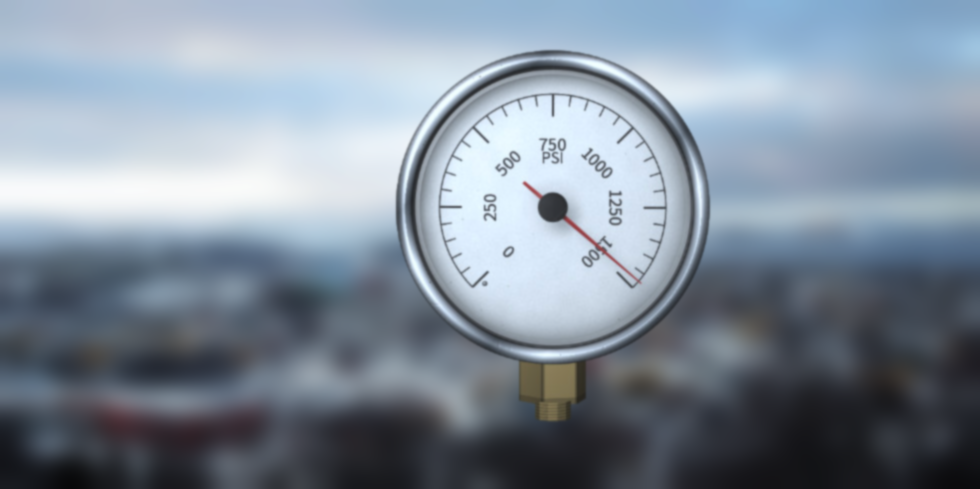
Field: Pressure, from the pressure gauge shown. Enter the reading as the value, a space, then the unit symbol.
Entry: 1475 psi
